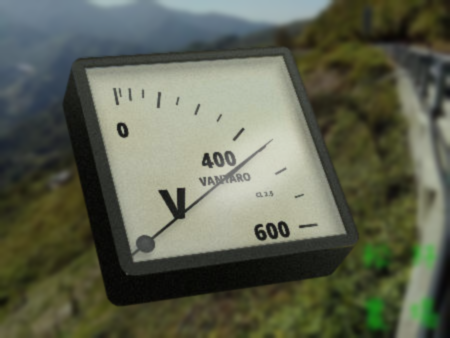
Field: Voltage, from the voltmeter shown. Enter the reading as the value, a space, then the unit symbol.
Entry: 450 V
